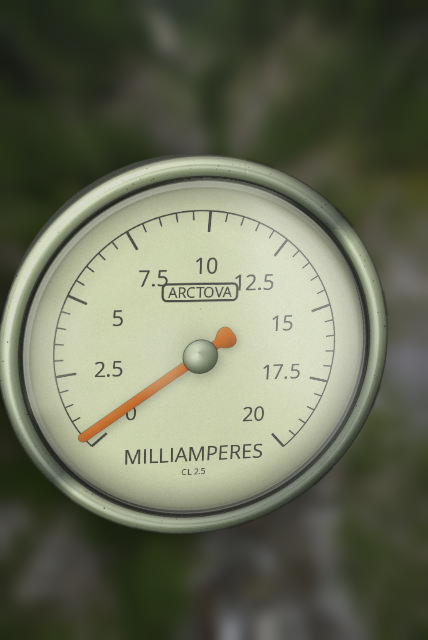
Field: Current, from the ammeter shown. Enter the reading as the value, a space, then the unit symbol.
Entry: 0.5 mA
